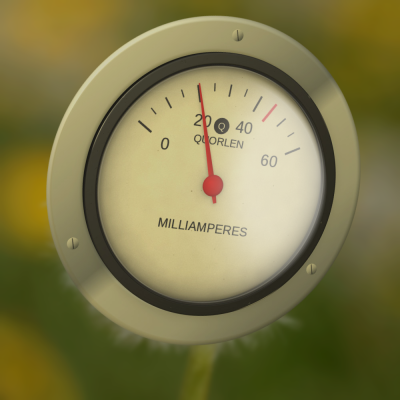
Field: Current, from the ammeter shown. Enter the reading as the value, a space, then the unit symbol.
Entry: 20 mA
